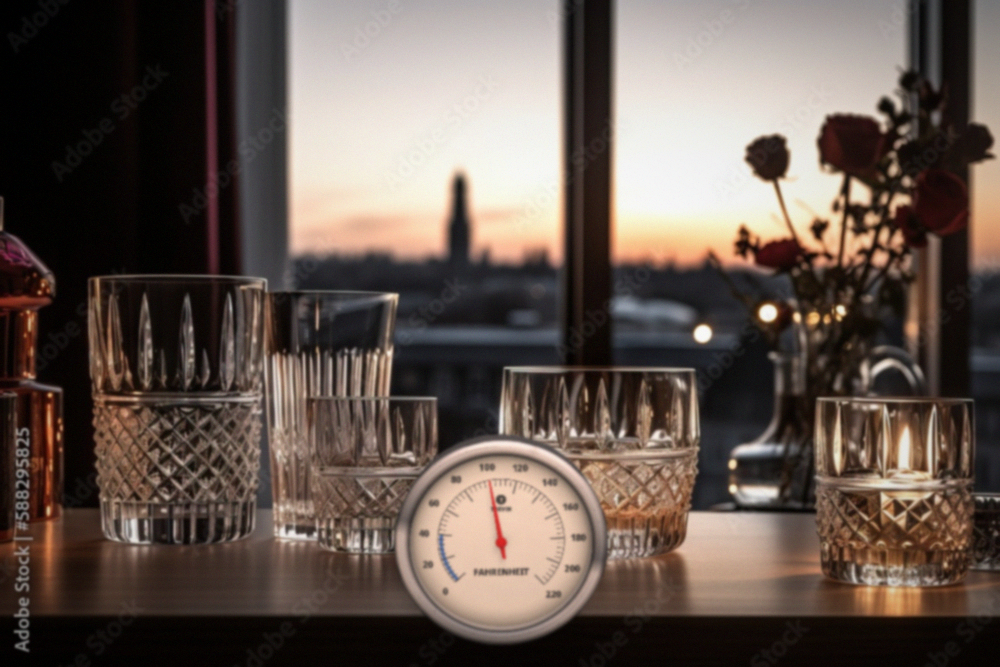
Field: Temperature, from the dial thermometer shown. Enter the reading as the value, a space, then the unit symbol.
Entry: 100 °F
